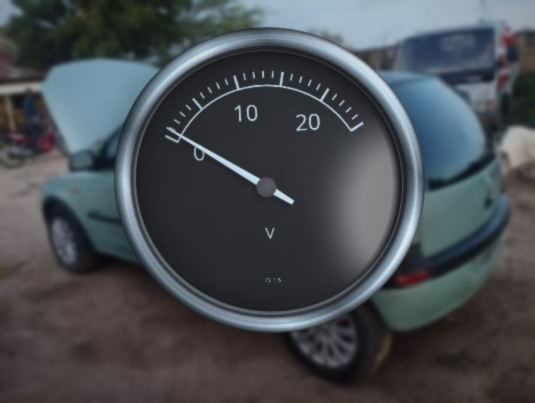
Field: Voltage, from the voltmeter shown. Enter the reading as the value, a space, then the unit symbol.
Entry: 1 V
